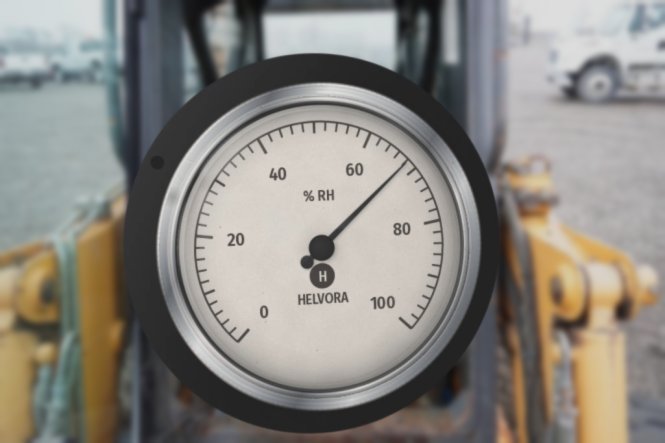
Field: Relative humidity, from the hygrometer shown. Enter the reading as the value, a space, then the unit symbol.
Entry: 68 %
